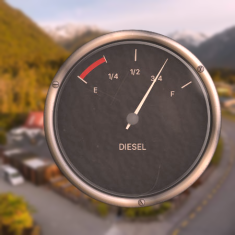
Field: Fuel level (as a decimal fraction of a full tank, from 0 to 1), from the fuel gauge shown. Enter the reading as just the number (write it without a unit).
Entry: 0.75
